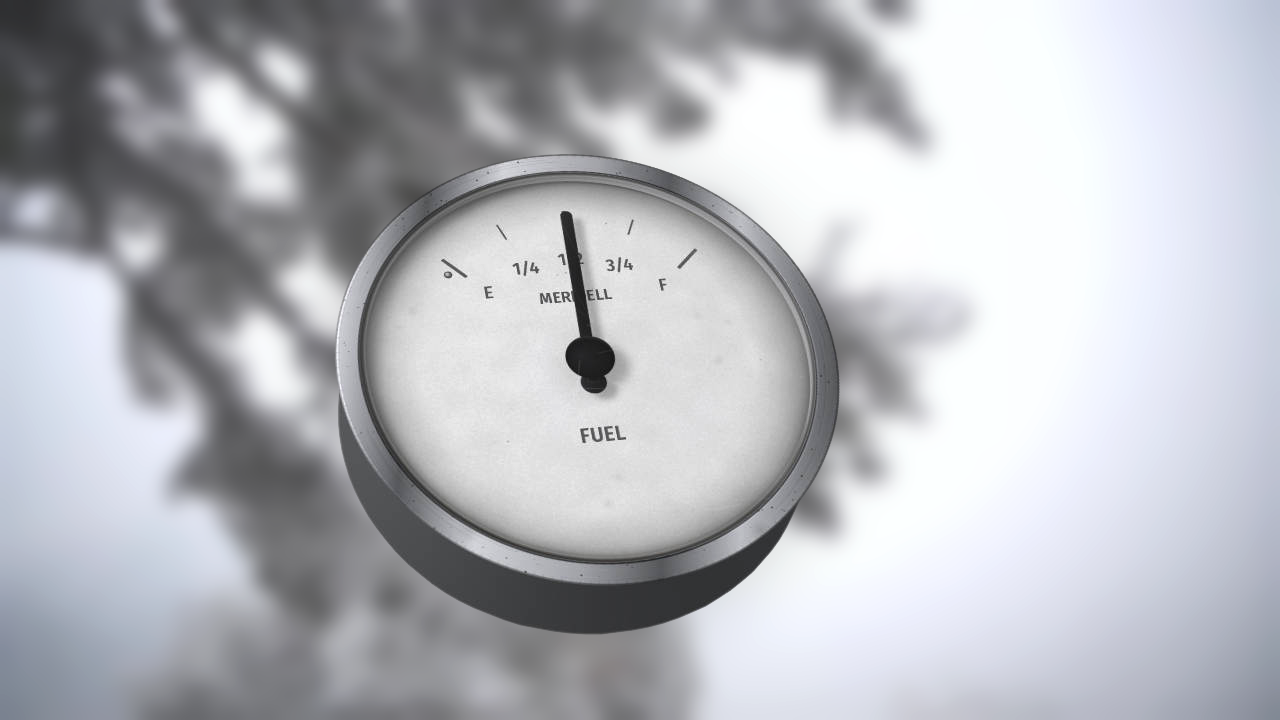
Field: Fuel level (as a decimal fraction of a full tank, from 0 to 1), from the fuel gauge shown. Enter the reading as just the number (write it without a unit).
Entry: 0.5
